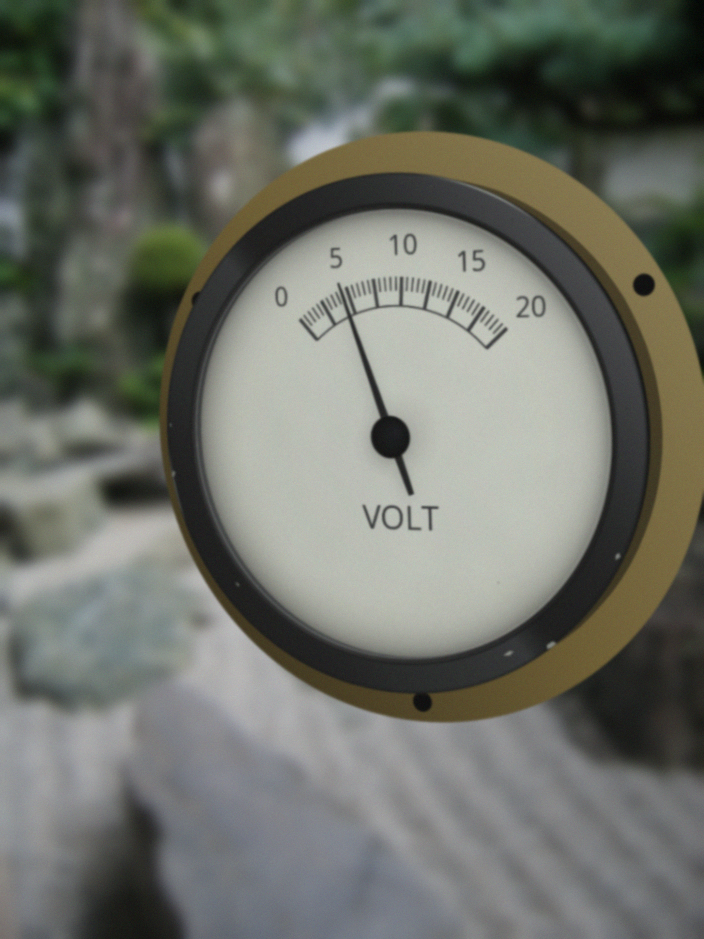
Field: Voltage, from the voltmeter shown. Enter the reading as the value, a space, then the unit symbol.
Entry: 5 V
